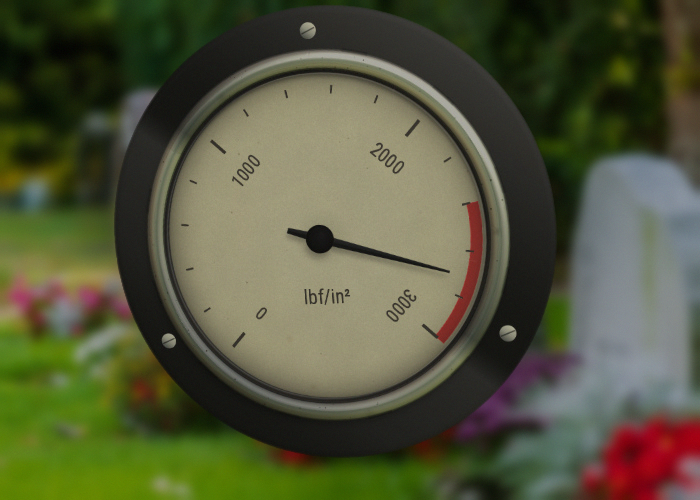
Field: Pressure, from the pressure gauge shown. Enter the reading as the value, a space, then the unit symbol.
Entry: 2700 psi
